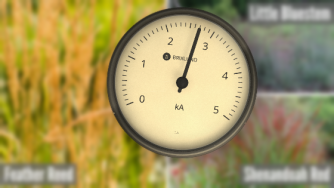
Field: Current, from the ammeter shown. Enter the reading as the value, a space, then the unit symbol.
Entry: 2.7 kA
